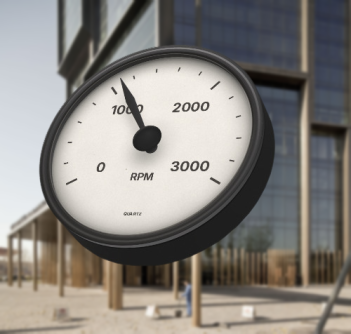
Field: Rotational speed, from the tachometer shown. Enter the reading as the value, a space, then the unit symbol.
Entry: 1100 rpm
